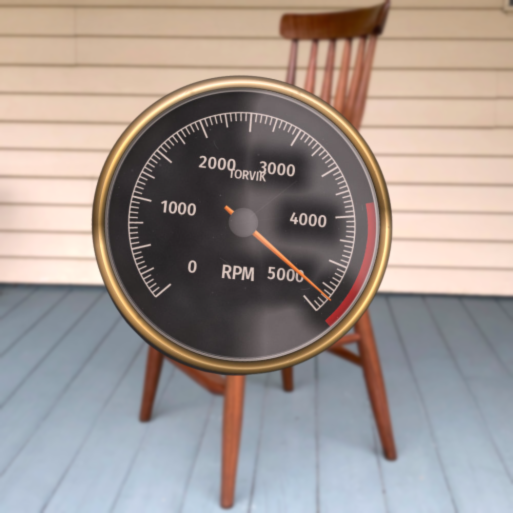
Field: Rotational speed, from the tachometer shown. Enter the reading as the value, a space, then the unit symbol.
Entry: 4850 rpm
